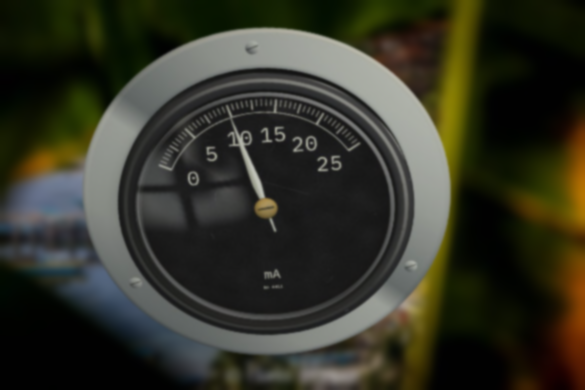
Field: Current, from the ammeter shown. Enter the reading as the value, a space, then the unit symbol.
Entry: 10 mA
